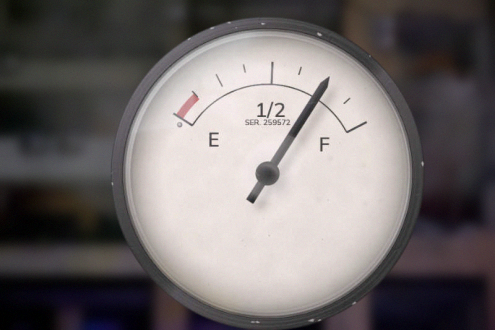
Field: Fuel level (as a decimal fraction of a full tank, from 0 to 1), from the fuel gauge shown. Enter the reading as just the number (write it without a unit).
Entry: 0.75
